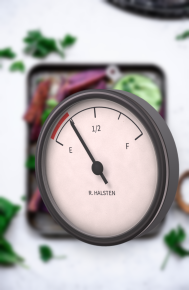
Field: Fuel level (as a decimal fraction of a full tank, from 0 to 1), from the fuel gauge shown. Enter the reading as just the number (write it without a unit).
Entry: 0.25
